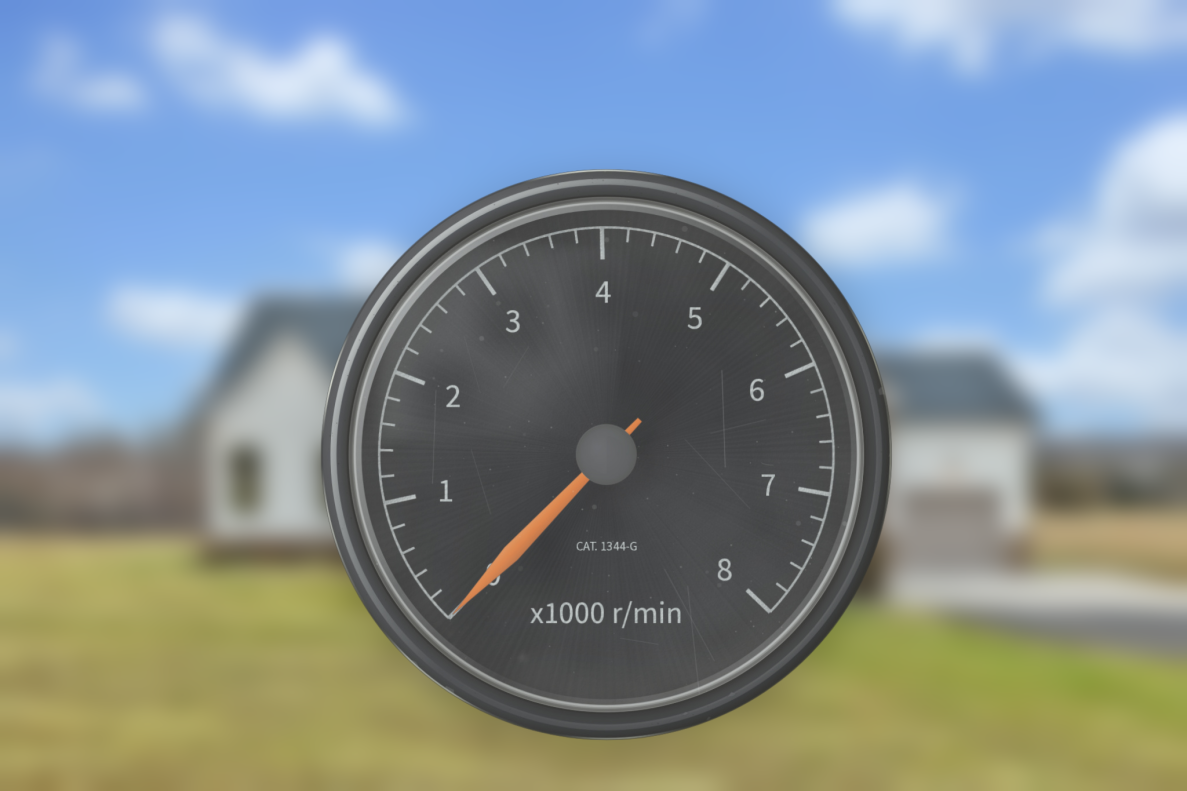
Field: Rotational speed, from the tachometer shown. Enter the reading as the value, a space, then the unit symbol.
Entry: 0 rpm
